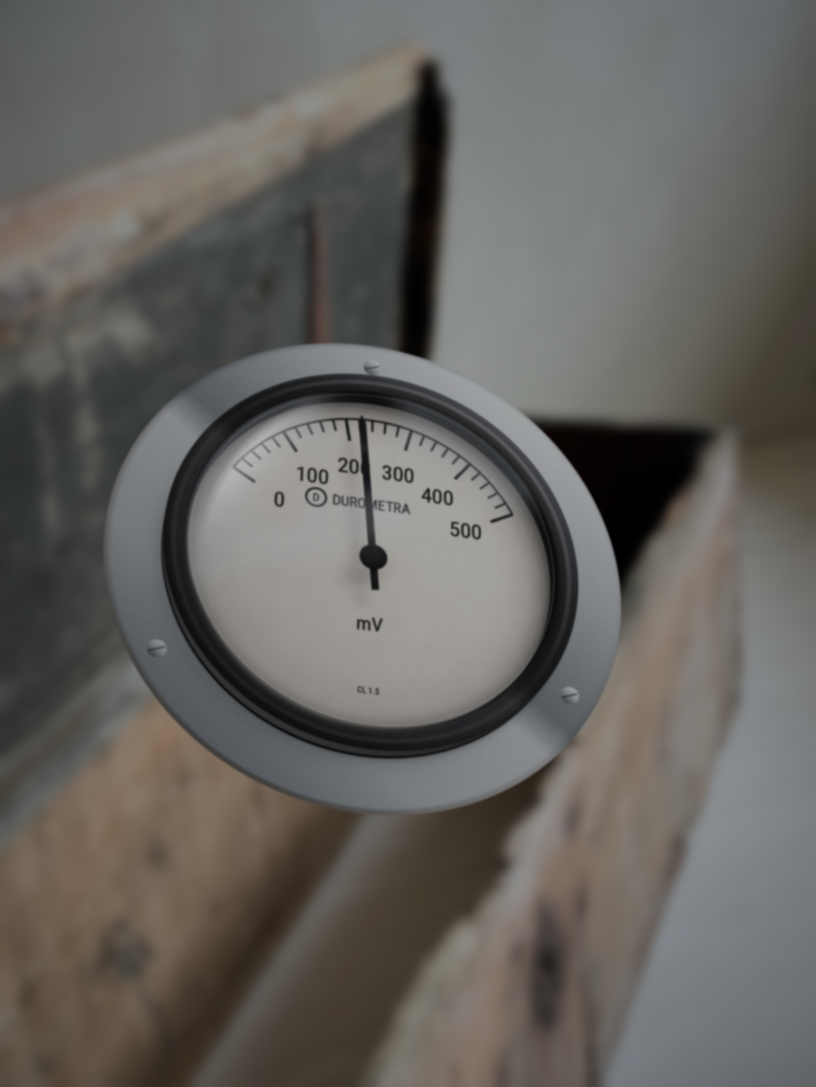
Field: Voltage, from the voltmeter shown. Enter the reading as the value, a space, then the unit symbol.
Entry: 220 mV
